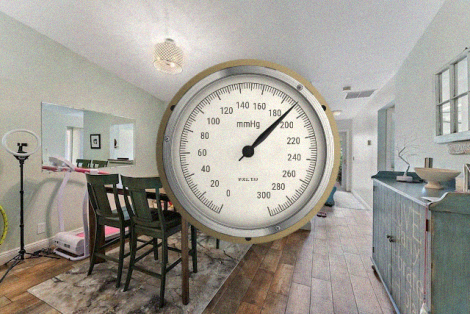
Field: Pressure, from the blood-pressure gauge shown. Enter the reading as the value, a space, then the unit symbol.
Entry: 190 mmHg
